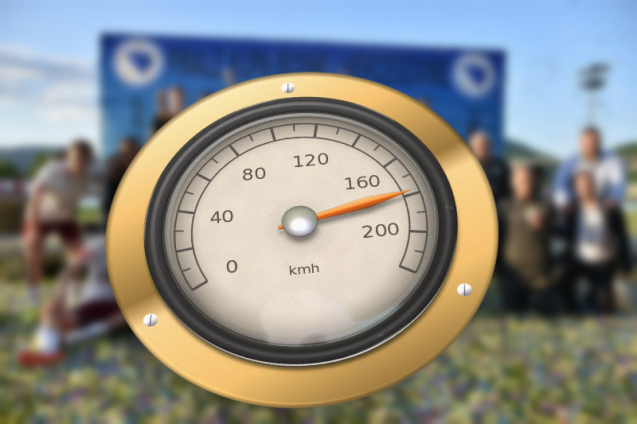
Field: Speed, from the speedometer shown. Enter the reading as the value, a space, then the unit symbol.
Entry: 180 km/h
